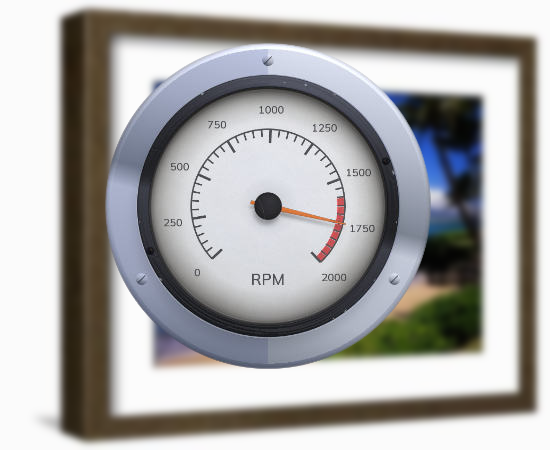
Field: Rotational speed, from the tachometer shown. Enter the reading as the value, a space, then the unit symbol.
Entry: 1750 rpm
